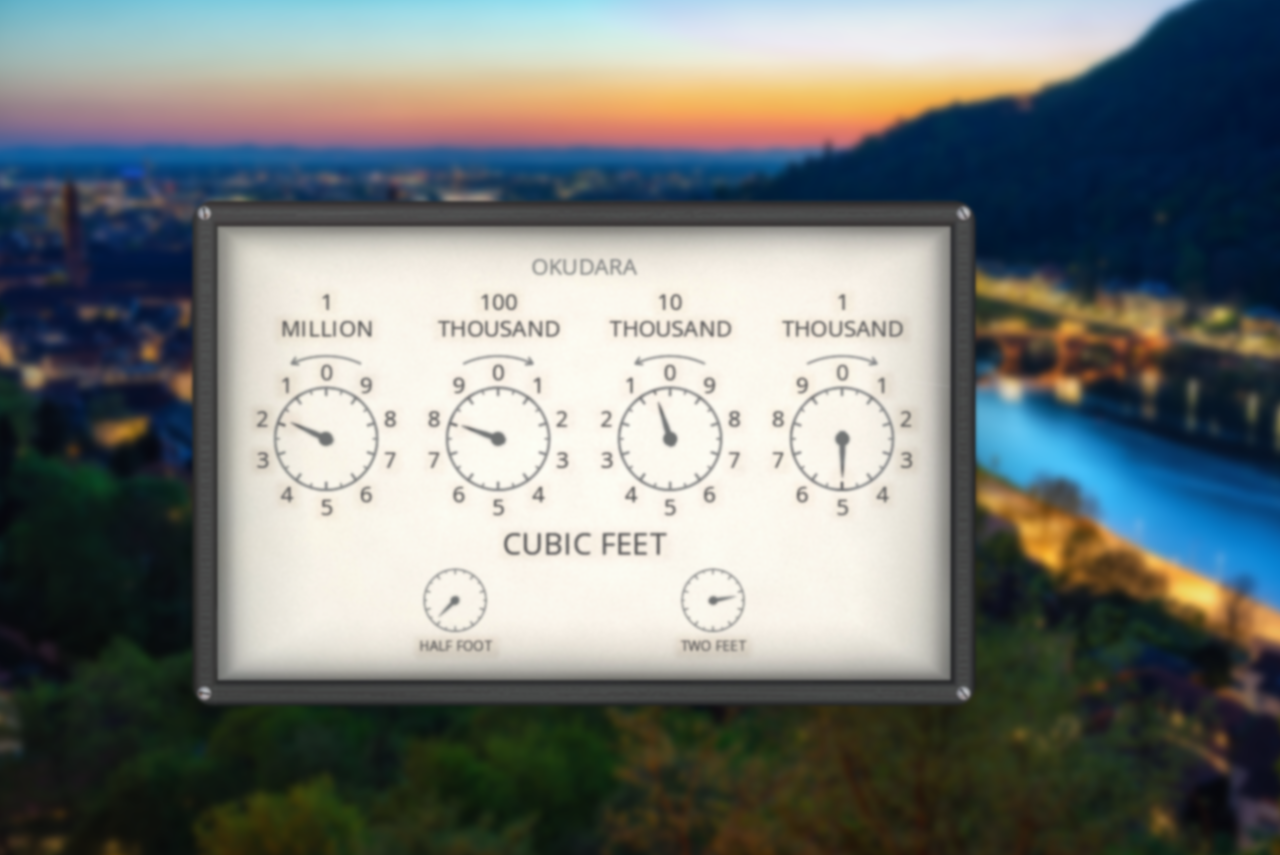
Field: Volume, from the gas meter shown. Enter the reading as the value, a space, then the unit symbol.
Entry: 180500 ft³
